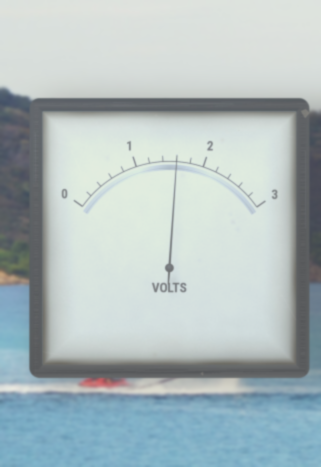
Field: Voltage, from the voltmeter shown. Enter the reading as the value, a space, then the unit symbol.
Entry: 1.6 V
